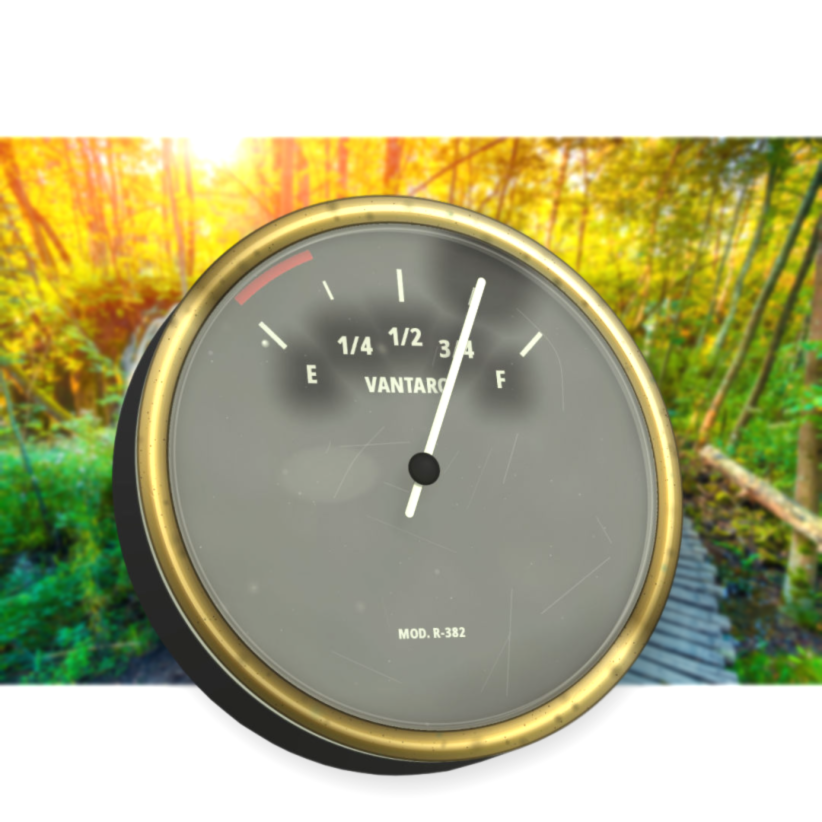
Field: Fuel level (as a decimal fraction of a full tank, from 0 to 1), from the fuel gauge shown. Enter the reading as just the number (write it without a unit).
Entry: 0.75
